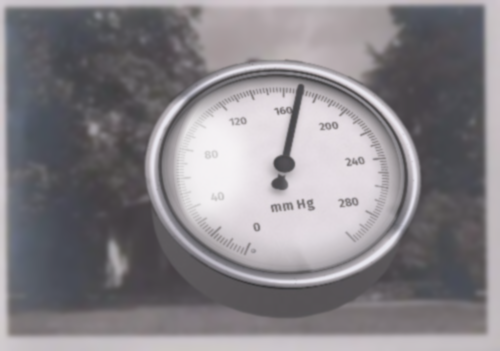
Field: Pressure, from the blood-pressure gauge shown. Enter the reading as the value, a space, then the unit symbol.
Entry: 170 mmHg
